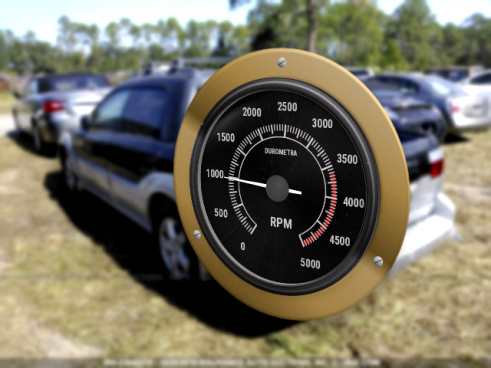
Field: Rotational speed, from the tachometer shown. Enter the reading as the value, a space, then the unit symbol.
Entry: 1000 rpm
